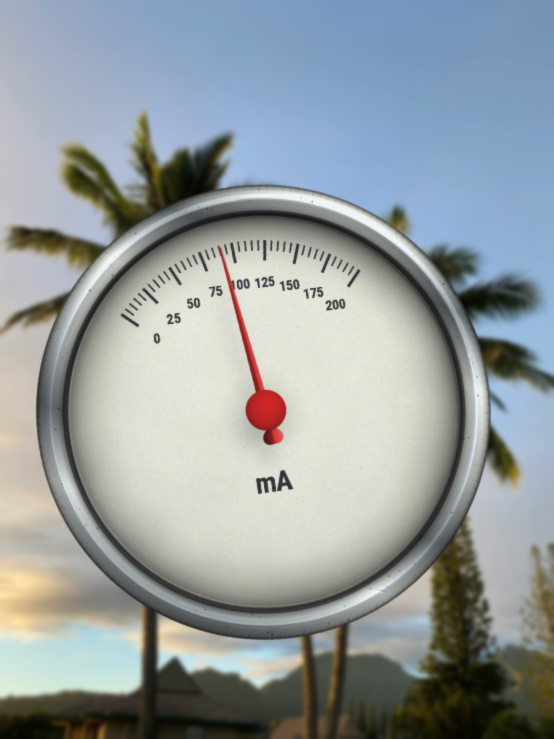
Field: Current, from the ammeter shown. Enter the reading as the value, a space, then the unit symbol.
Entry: 90 mA
